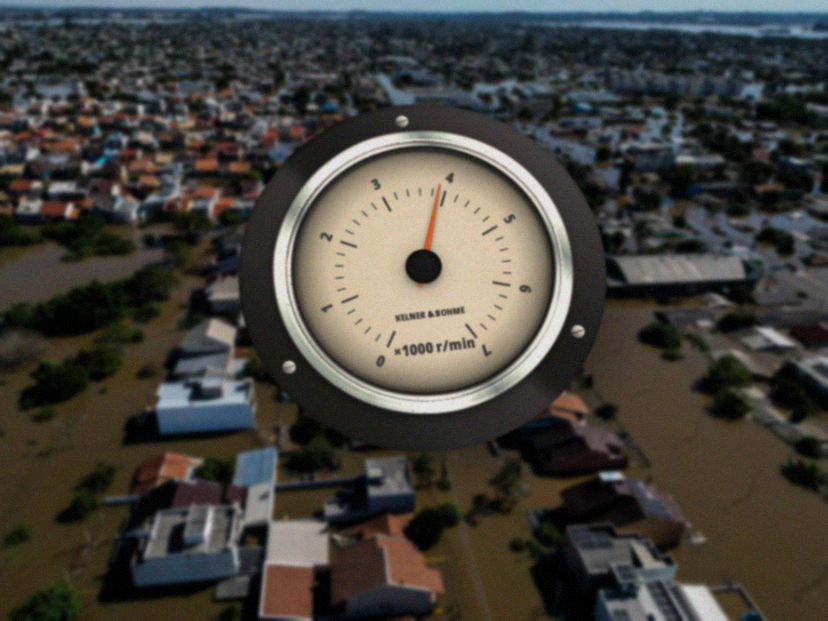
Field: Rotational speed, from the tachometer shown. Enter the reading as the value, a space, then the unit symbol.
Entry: 3900 rpm
